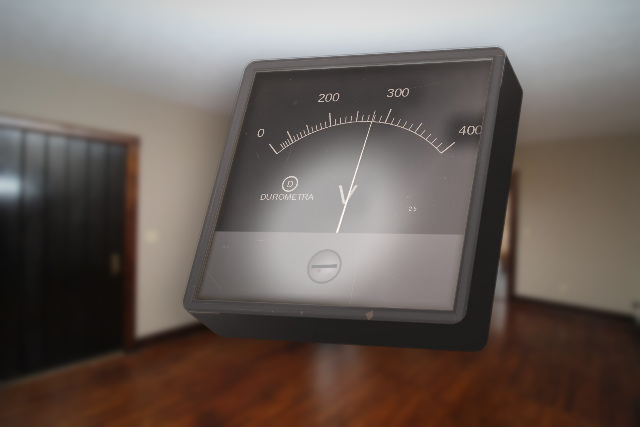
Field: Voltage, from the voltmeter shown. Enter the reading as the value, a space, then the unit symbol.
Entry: 280 V
